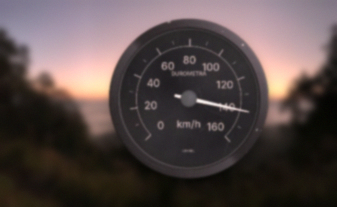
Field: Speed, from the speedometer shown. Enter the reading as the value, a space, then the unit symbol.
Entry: 140 km/h
